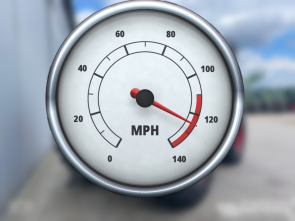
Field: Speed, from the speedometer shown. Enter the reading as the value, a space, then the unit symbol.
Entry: 125 mph
